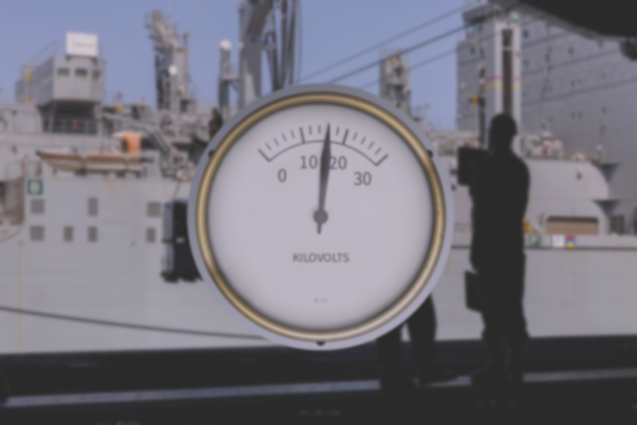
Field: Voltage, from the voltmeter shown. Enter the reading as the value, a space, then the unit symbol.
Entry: 16 kV
